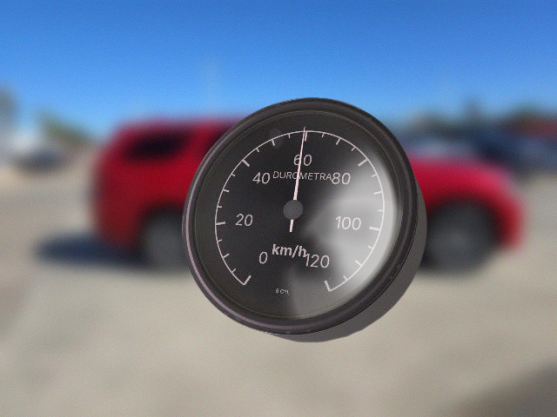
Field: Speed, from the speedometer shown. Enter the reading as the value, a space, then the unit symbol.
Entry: 60 km/h
